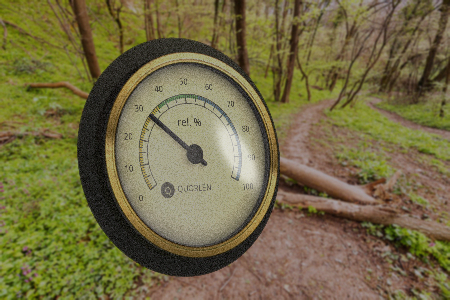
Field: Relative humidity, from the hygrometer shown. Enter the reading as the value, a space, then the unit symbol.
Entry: 30 %
